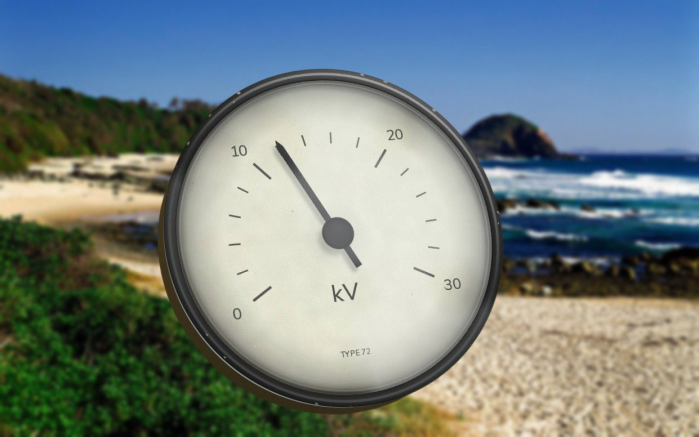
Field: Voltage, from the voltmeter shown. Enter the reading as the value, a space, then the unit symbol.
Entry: 12 kV
